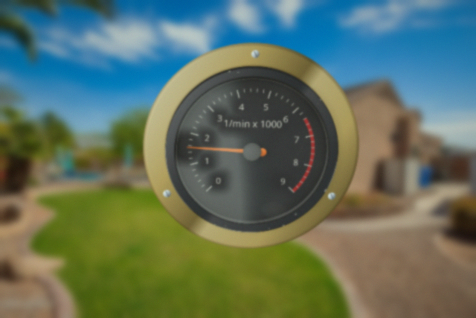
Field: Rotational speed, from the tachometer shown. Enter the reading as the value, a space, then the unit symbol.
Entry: 1600 rpm
